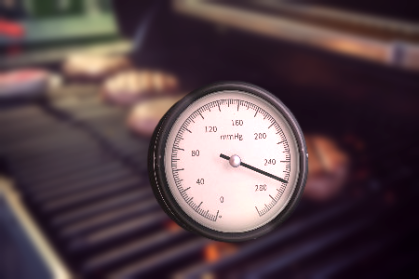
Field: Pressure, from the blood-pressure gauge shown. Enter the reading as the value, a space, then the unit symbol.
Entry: 260 mmHg
